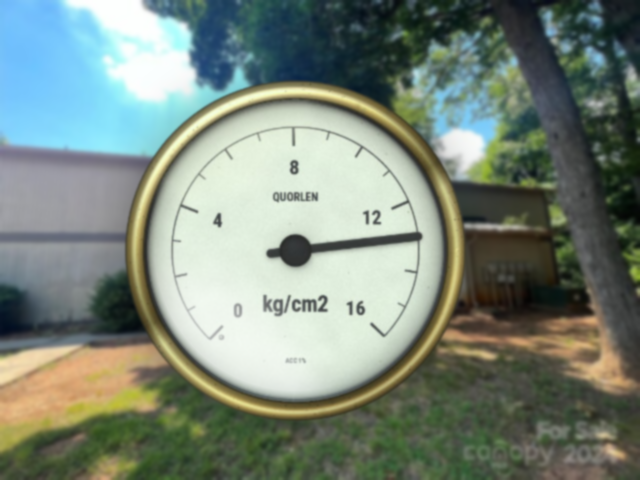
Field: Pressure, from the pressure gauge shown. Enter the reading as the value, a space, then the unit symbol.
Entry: 13 kg/cm²
